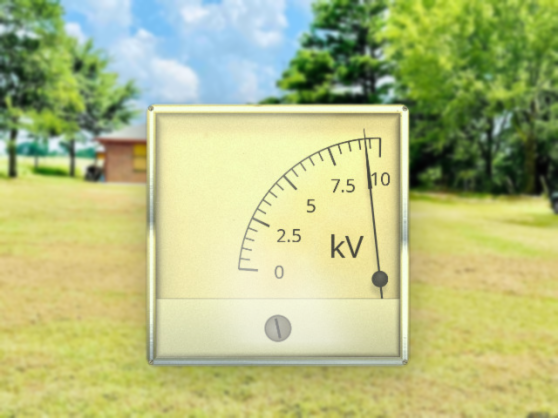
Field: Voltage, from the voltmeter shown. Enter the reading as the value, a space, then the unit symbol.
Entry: 9.25 kV
